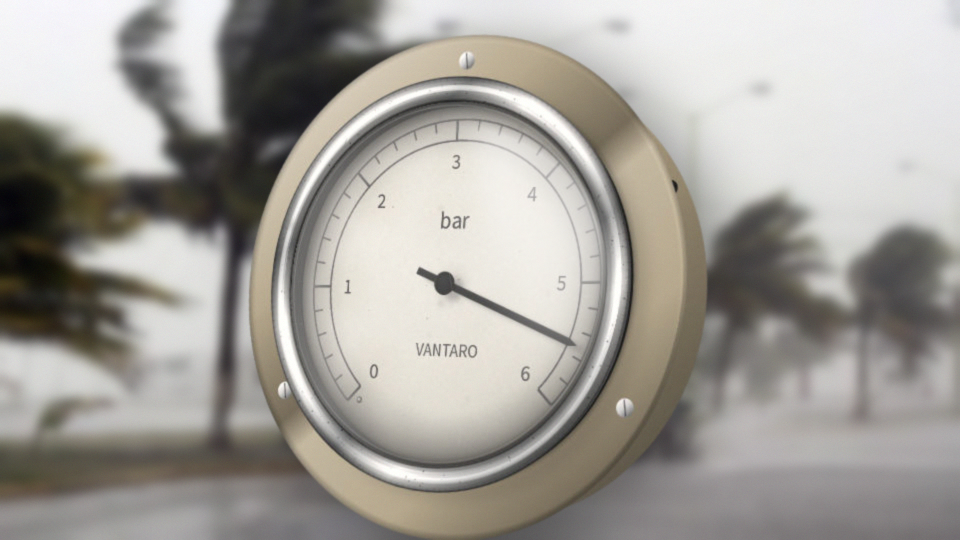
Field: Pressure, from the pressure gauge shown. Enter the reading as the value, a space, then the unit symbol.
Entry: 5.5 bar
